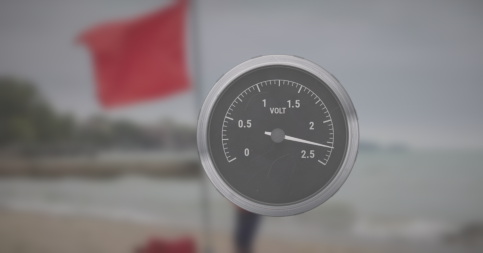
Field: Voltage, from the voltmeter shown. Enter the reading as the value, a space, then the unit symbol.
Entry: 2.3 V
